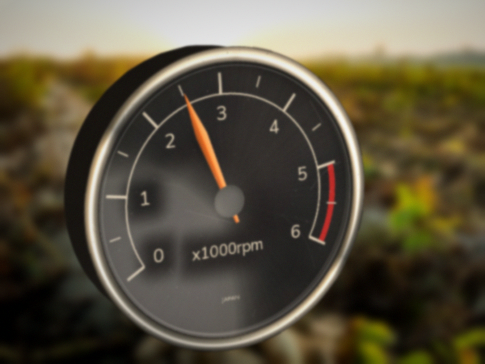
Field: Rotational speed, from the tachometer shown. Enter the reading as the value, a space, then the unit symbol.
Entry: 2500 rpm
